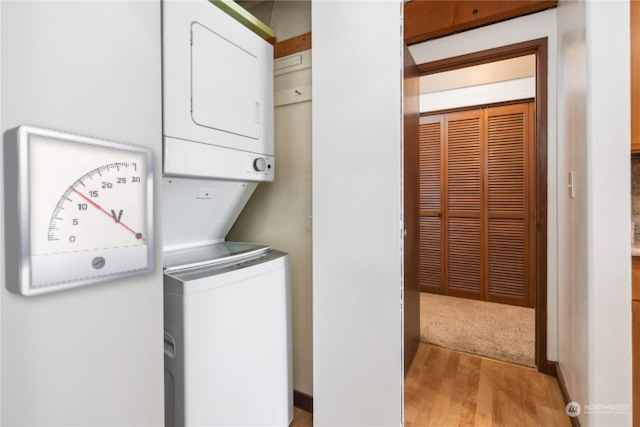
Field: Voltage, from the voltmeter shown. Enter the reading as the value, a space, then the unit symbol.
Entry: 12.5 V
